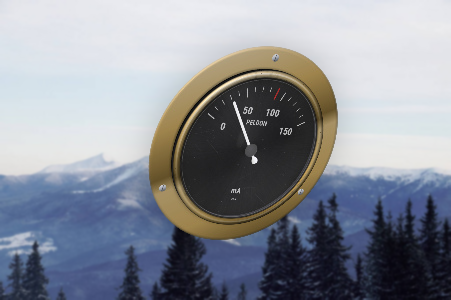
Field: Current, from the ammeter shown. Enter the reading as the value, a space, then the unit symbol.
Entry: 30 mA
